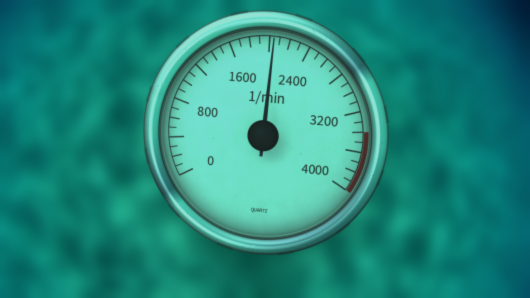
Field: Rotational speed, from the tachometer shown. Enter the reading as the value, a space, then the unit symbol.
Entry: 2050 rpm
